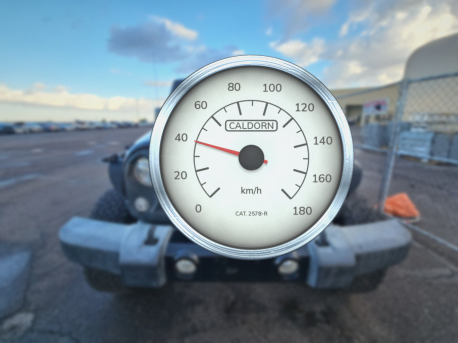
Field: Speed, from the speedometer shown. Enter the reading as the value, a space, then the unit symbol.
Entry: 40 km/h
